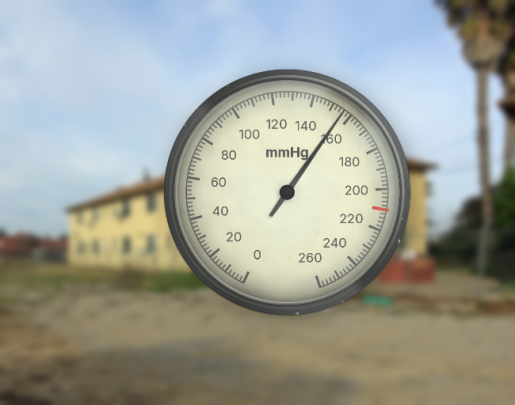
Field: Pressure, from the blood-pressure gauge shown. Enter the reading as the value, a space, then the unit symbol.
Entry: 156 mmHg
